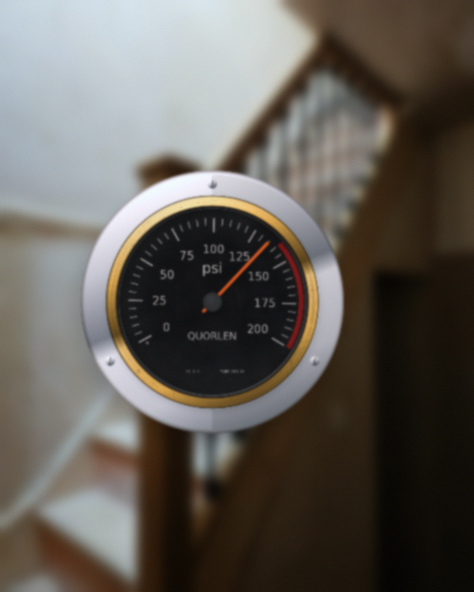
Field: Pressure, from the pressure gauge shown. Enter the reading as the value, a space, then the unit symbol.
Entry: 135 psi
